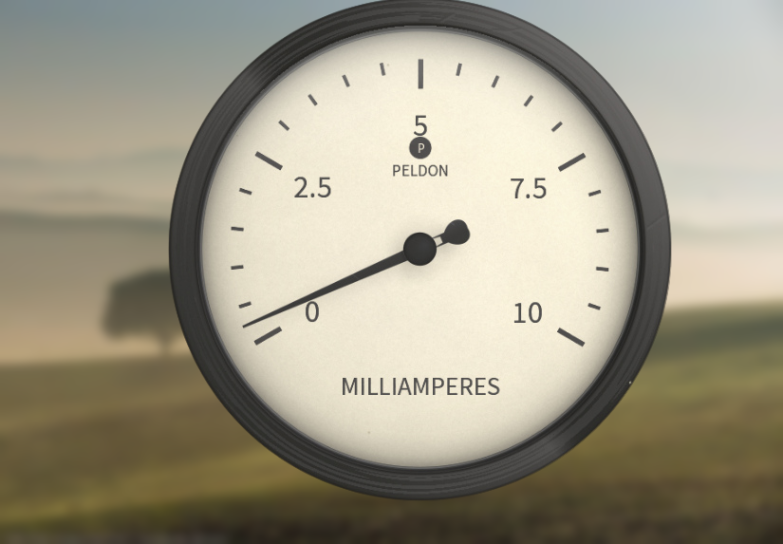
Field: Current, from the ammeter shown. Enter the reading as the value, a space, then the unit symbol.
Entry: 0.25 mA
